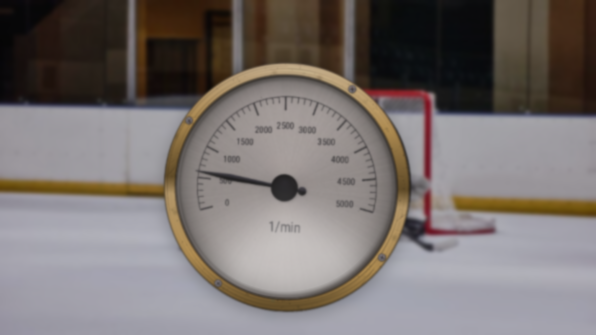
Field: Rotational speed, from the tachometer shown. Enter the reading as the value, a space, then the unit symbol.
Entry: 600 rpm
